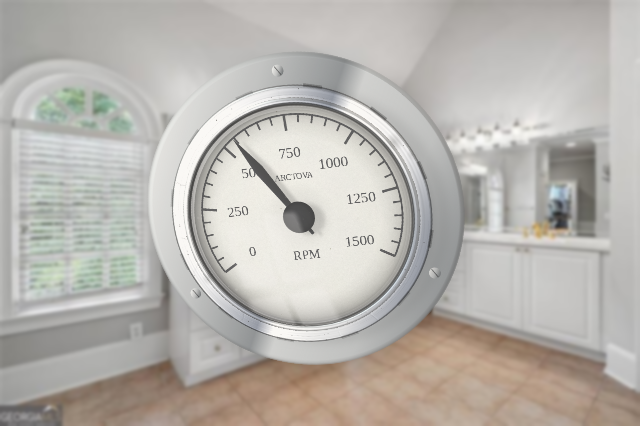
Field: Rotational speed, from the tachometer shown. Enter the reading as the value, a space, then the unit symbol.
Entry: 550 rpm
